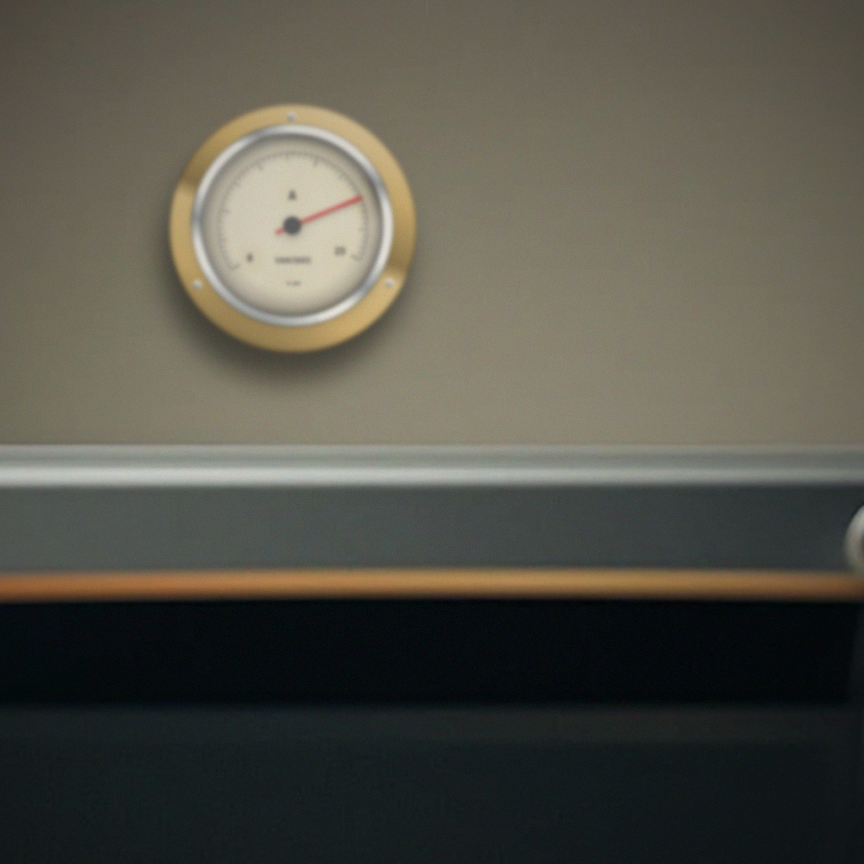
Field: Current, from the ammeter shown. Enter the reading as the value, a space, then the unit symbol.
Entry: 20 A
